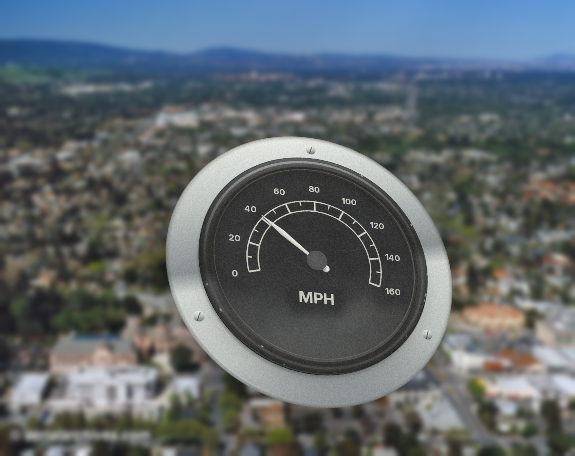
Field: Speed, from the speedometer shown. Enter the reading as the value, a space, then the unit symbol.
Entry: 40 mph
